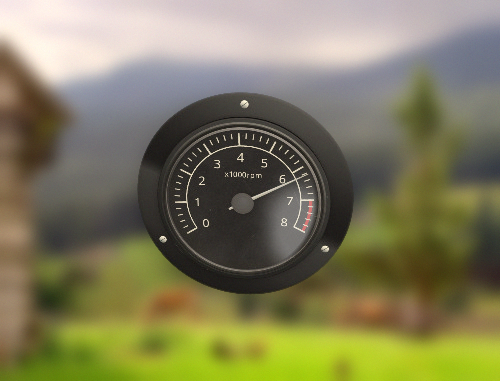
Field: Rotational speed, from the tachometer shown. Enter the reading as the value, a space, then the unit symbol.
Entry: 6200 rpm
